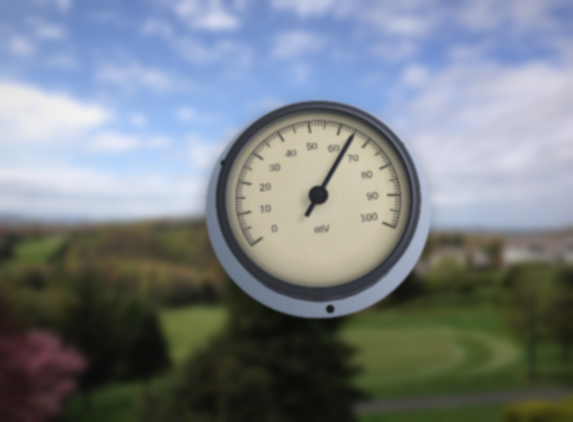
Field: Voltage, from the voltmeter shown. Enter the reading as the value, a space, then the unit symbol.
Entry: 65 mV
